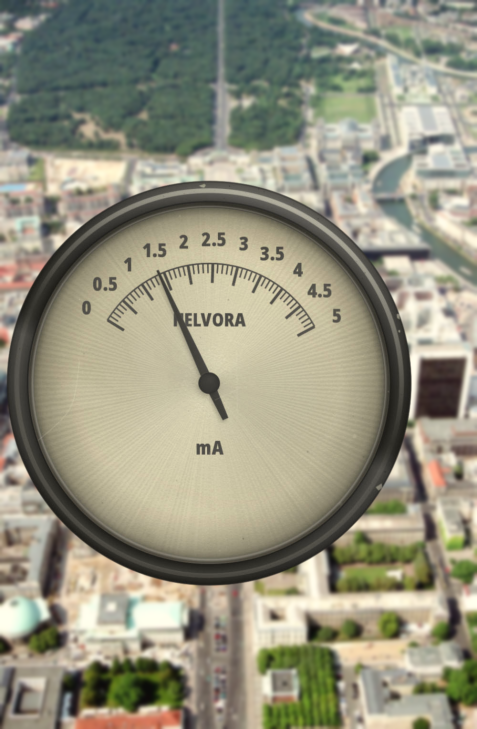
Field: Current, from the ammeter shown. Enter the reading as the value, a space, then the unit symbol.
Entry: 1.4 mA
